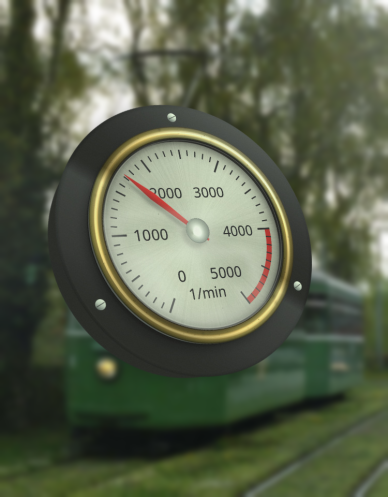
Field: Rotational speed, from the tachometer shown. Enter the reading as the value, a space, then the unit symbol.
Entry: 1700 rpm
